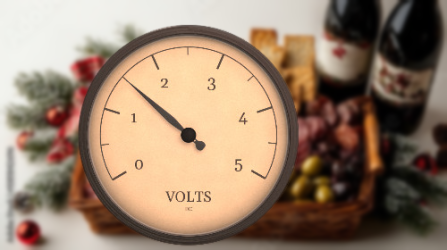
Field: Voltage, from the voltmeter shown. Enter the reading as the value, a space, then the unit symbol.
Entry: 1.5 V
